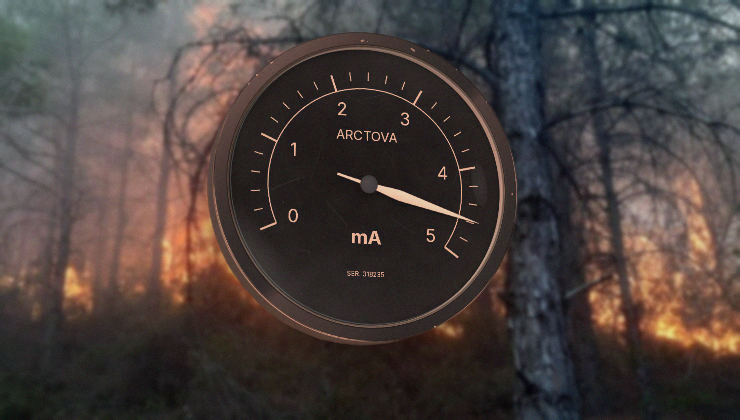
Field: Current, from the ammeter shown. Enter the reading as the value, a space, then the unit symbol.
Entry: 4.6 mA
